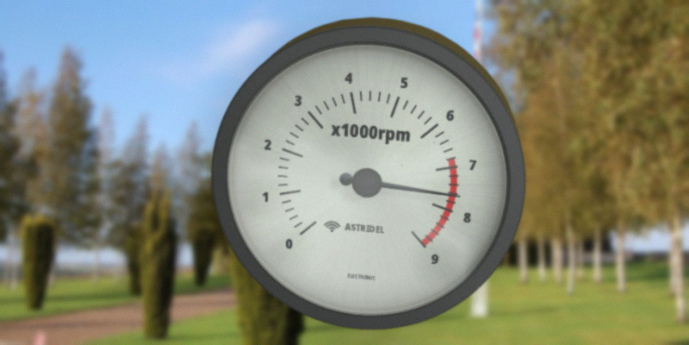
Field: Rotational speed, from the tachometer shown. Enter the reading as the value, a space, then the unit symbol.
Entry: 7600 rpm
